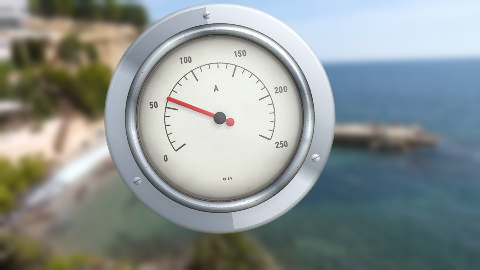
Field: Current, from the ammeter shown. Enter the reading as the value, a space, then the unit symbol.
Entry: 60 A
